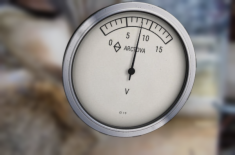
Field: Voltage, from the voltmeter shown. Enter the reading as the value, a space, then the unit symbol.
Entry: 8 V
